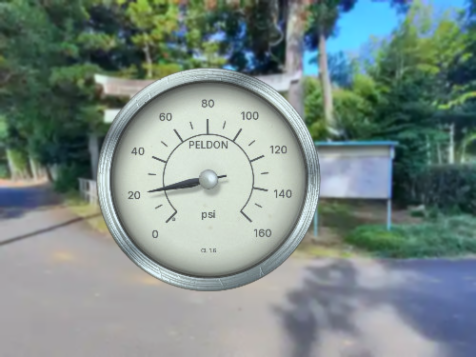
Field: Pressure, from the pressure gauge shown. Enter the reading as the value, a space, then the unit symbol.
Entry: 20 psi
